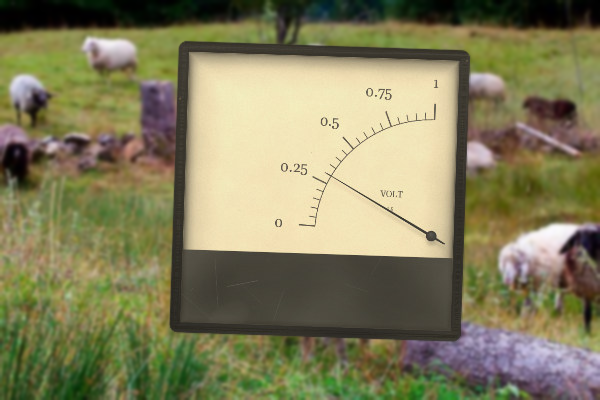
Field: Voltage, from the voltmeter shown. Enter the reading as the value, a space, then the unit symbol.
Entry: 0.3 V
